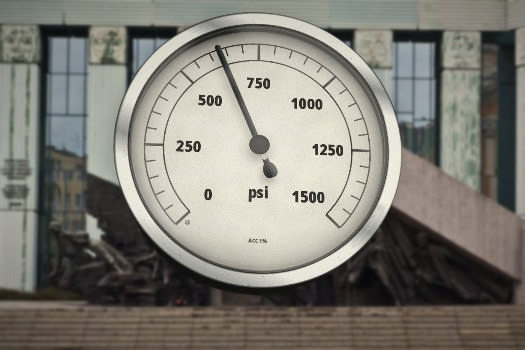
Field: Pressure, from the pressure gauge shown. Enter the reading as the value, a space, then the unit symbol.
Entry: 625 psi
